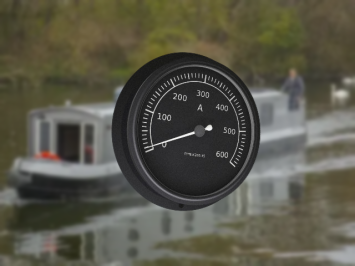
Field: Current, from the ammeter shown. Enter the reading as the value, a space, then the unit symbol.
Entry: 10 A
